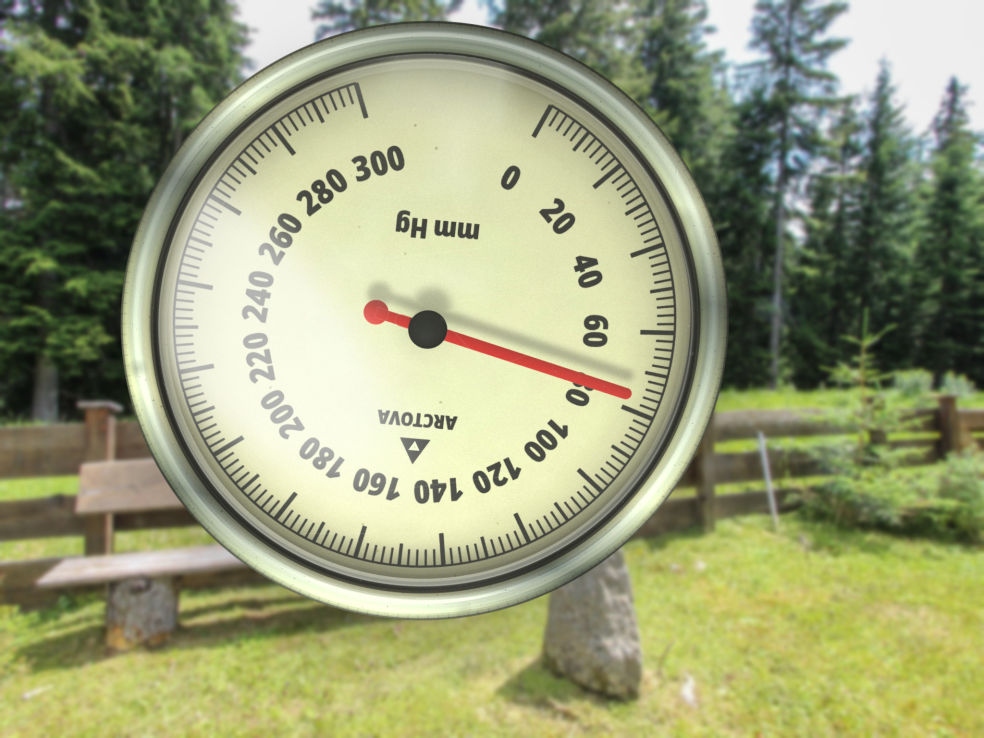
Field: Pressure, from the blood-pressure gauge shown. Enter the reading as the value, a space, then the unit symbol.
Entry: 76 mmHg
